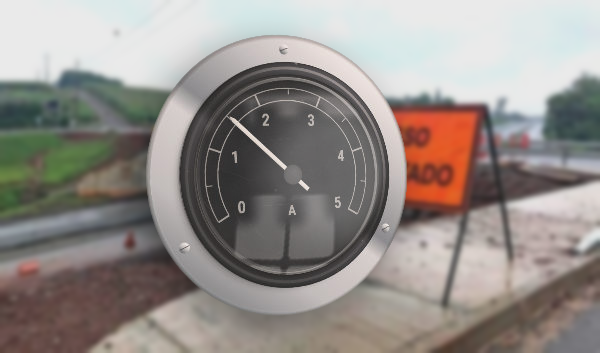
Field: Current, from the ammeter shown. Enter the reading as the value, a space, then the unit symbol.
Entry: 1.5 A
